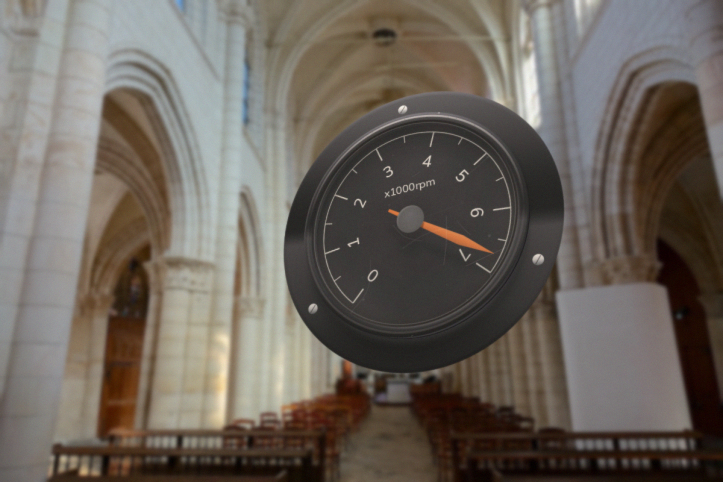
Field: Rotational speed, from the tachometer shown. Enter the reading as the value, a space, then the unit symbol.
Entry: 6750 rpm
